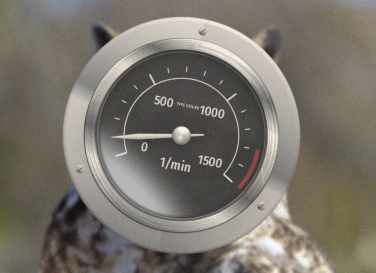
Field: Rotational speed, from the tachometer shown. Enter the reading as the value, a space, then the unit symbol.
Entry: 100 rpm
